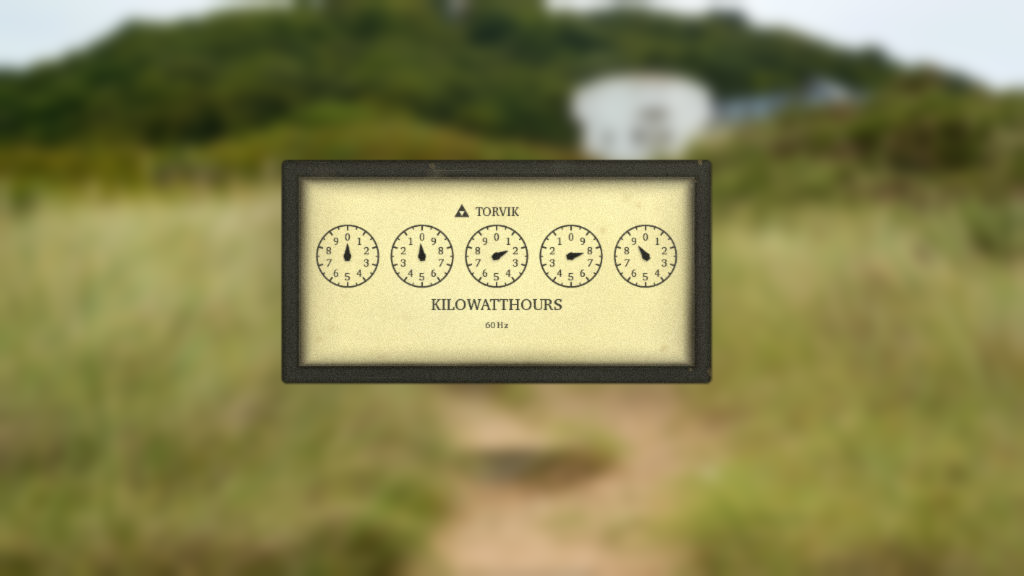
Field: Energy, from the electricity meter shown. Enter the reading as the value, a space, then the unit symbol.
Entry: 179 kWh
